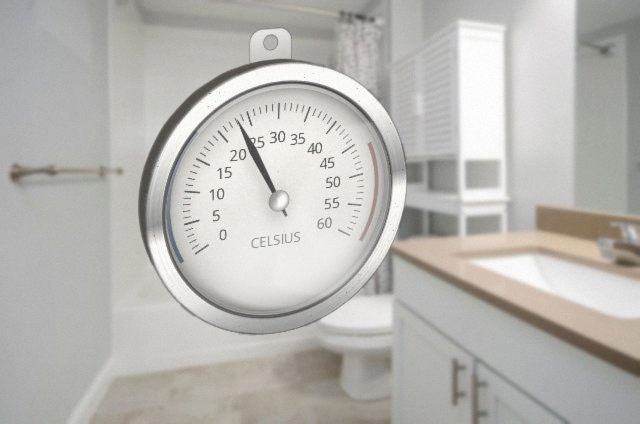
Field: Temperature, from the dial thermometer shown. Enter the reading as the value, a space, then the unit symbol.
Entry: 23 °C
